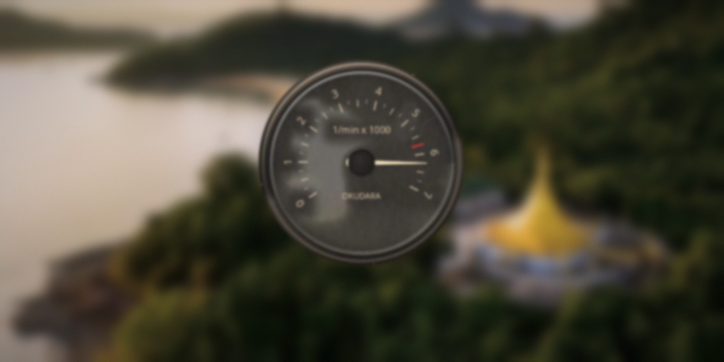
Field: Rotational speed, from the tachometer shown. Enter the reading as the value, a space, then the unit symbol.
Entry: 6250 rpm
